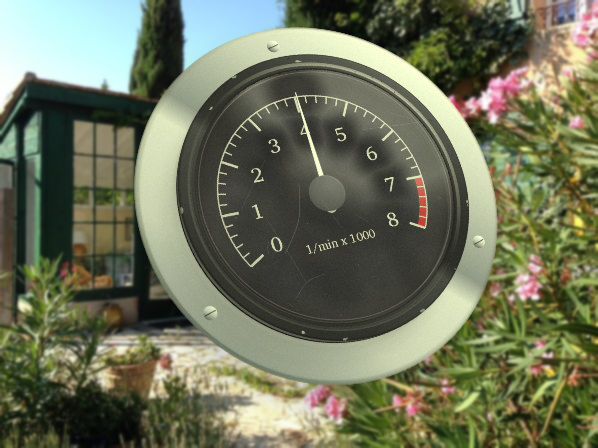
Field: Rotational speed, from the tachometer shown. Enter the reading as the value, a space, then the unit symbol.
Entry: 4000 rpm
